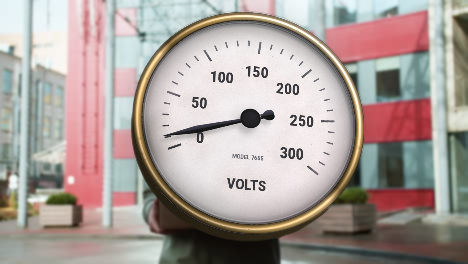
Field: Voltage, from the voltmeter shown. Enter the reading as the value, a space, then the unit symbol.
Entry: 10 V
